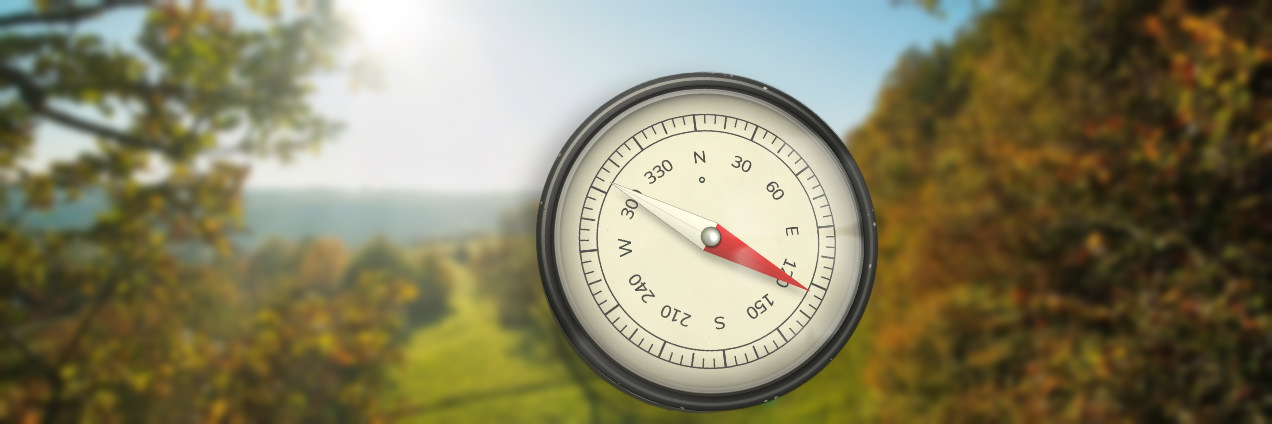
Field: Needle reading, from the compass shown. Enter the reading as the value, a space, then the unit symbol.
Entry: 125 °
